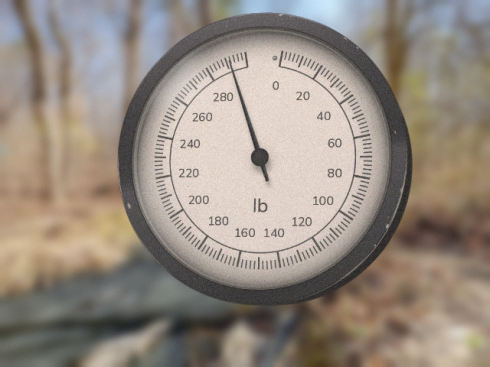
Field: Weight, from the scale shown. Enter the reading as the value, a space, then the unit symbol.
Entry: 292 lb
